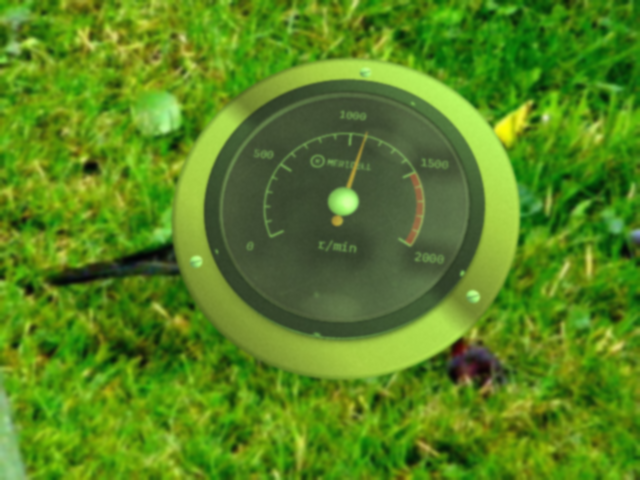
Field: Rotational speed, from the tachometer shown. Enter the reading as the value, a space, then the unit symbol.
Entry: 1100 rpm
